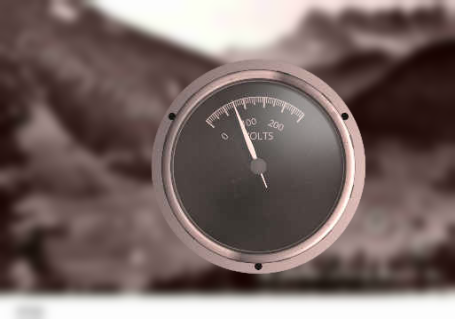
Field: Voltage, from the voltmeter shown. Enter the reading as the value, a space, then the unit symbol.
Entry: 75 V
